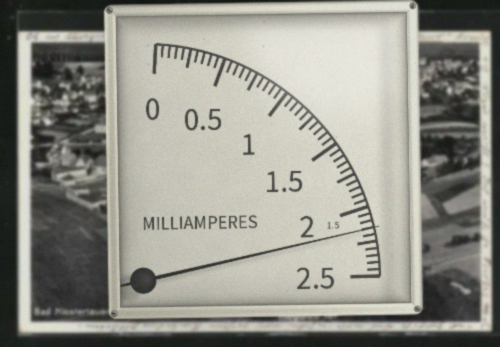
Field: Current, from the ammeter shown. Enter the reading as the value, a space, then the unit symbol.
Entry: 2.15 mA
